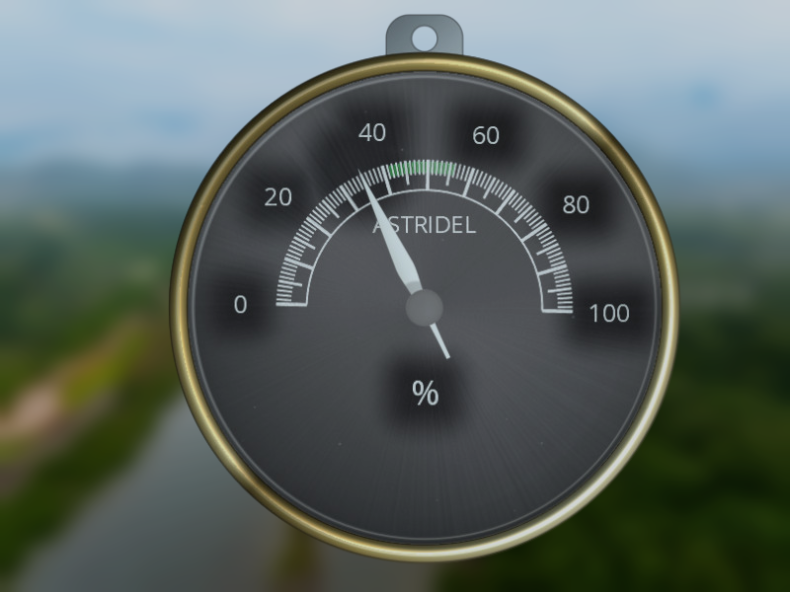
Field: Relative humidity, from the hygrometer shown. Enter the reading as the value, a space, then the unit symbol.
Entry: 35 %
